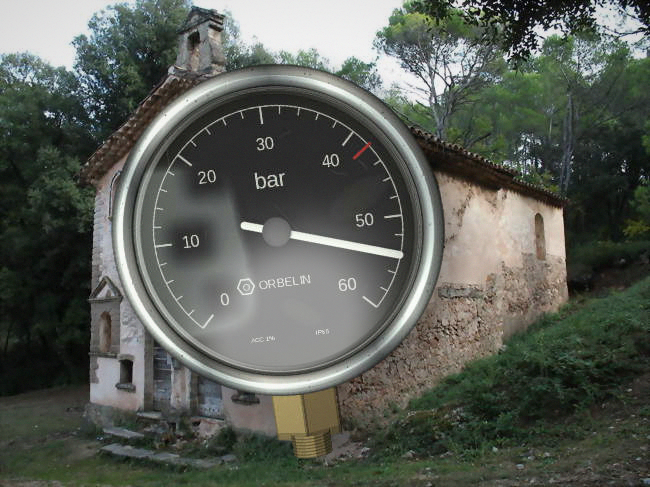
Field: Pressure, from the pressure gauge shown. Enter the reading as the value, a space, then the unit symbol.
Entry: 54 bar
